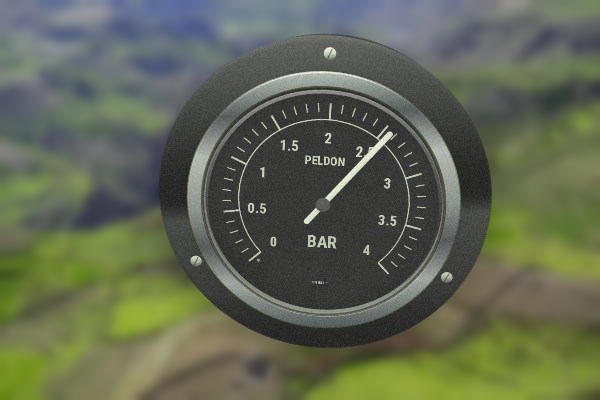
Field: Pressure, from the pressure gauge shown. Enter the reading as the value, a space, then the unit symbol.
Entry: 2.55 bar
